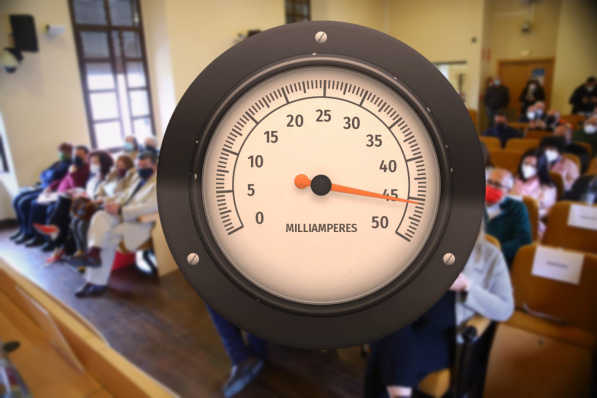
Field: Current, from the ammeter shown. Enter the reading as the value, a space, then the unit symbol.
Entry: 45.5 mA
